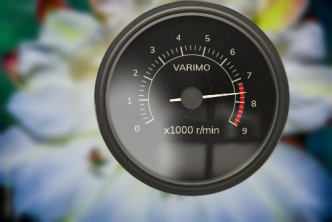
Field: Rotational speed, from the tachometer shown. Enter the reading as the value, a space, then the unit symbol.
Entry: 7600 rpm
